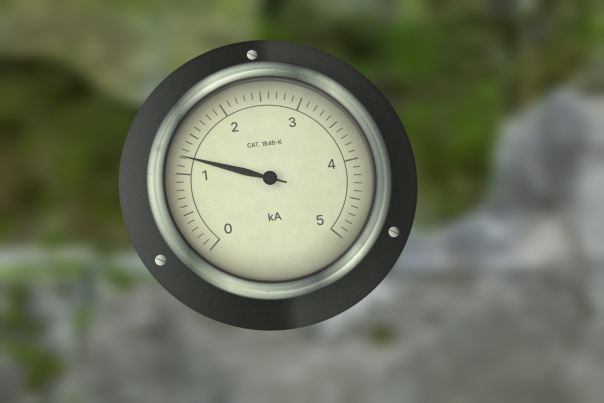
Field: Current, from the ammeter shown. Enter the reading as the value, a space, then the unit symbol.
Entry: 1.2 kA
